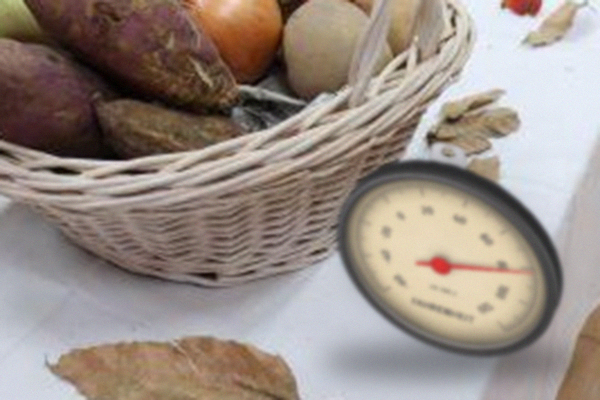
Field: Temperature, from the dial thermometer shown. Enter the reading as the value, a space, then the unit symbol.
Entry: 80 °F
